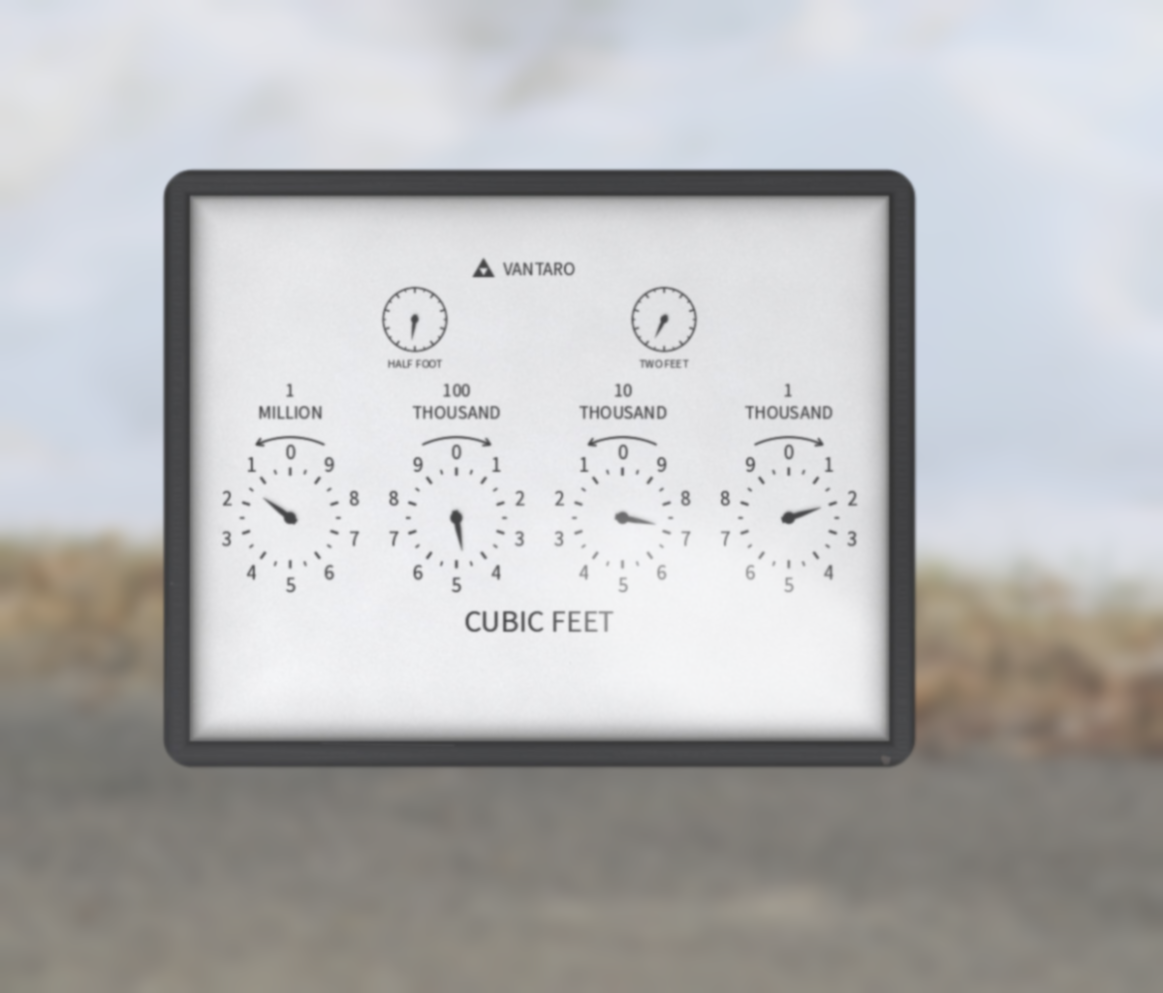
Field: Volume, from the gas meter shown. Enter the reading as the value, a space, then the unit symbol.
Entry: 147200 ft³
